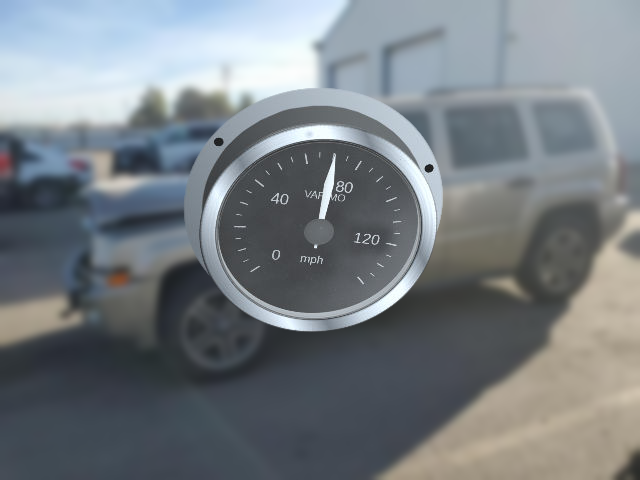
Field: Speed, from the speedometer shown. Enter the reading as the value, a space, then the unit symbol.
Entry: 70 mph
